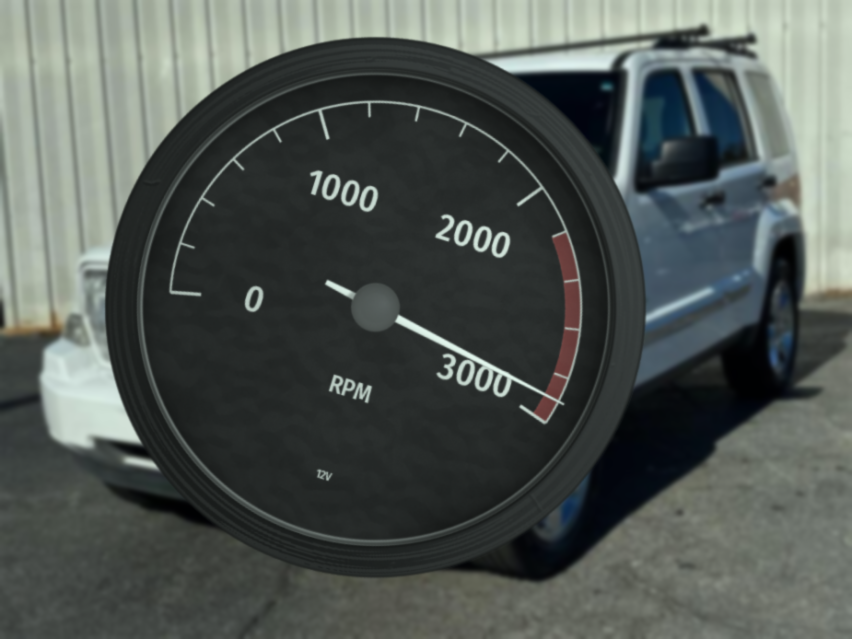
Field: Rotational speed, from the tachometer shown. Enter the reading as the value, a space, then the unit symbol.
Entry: 2900 rpm
